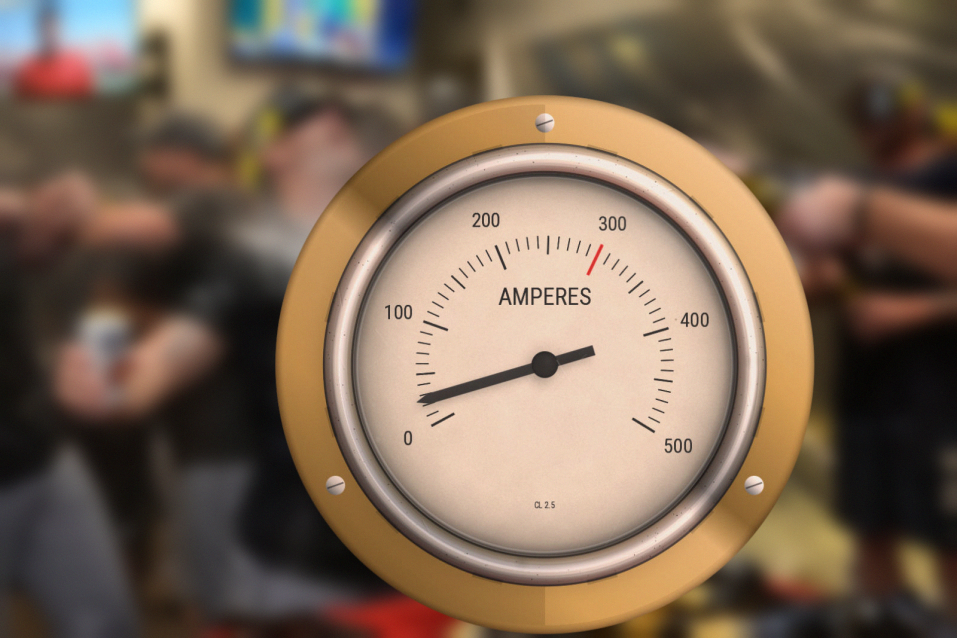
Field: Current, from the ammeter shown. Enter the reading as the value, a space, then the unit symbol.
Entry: 25 A
